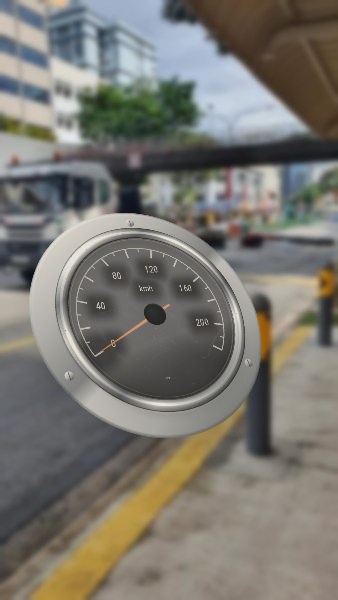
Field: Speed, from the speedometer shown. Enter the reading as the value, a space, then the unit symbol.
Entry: 0 km/h
